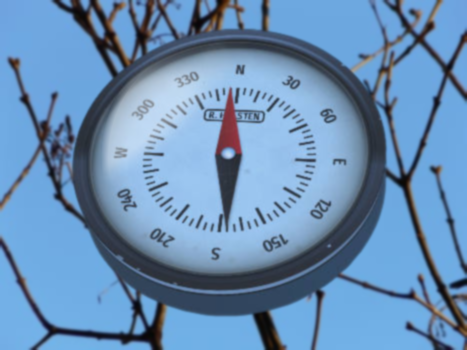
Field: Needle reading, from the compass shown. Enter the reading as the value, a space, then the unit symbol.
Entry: 355 °
